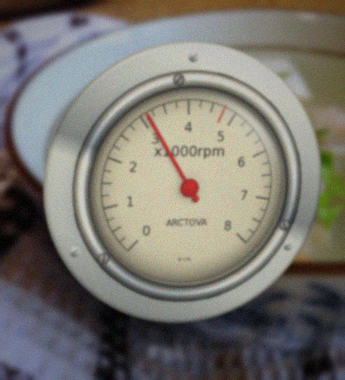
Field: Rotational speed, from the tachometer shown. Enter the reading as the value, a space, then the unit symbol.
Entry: 3125 rpm
